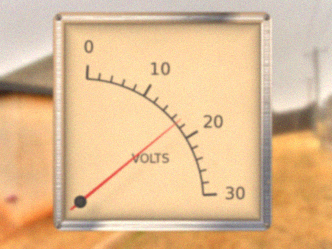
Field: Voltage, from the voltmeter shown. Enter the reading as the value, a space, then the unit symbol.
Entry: 17 V
